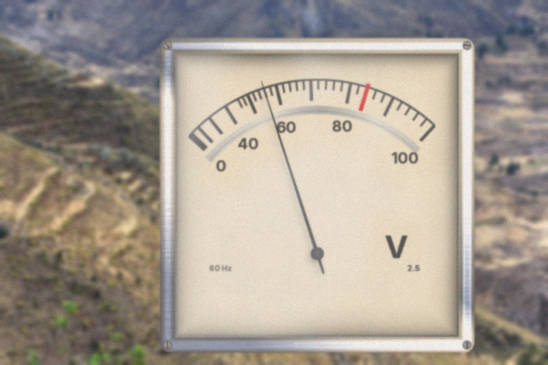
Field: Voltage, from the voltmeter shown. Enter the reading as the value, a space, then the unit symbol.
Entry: 56 V
